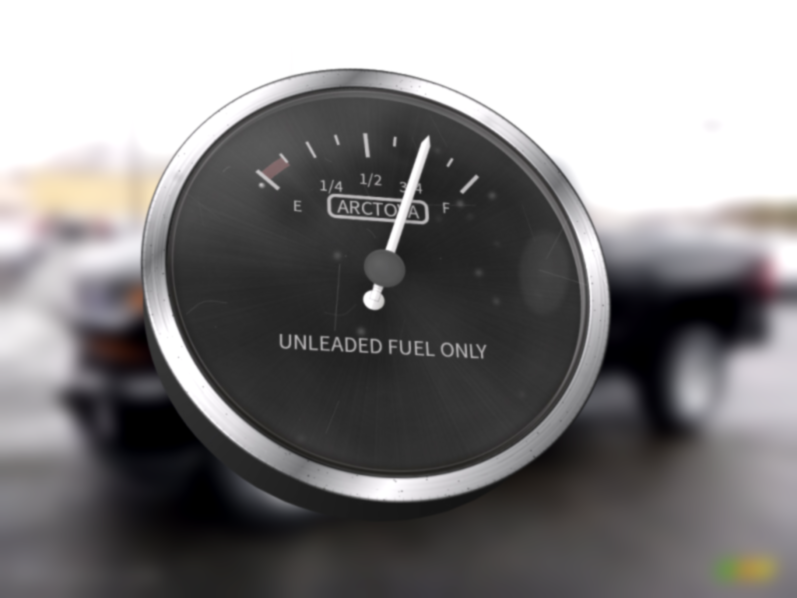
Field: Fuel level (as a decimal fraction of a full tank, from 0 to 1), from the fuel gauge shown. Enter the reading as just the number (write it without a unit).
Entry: 0.75
